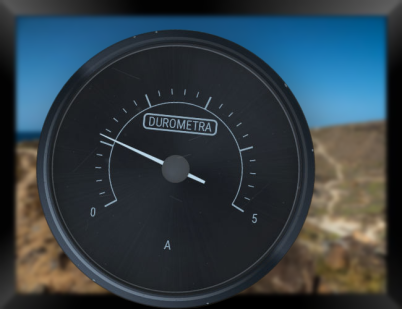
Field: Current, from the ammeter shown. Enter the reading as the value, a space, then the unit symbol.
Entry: 1.1 A
